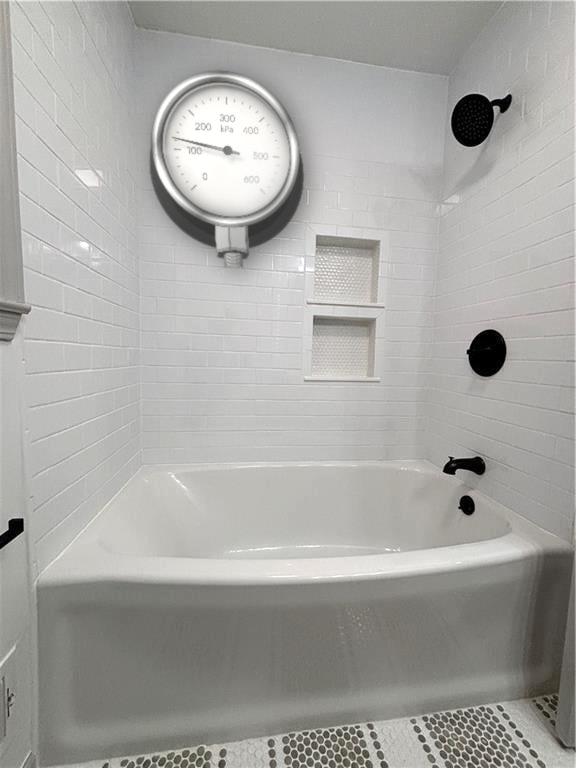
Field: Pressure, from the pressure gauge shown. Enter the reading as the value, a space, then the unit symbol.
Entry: 120 kPa
